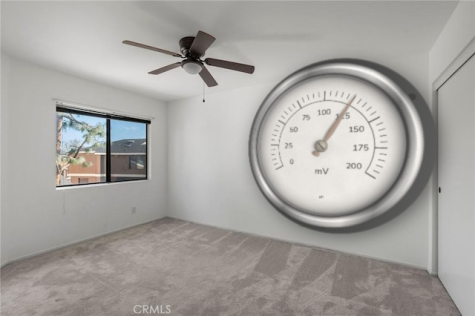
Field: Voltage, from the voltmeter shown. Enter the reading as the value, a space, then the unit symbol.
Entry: 125 mV
